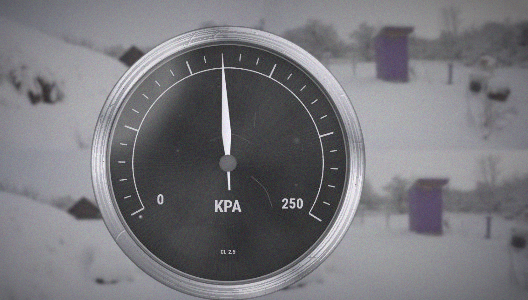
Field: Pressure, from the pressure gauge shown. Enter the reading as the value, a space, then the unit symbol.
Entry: 120 kPa
